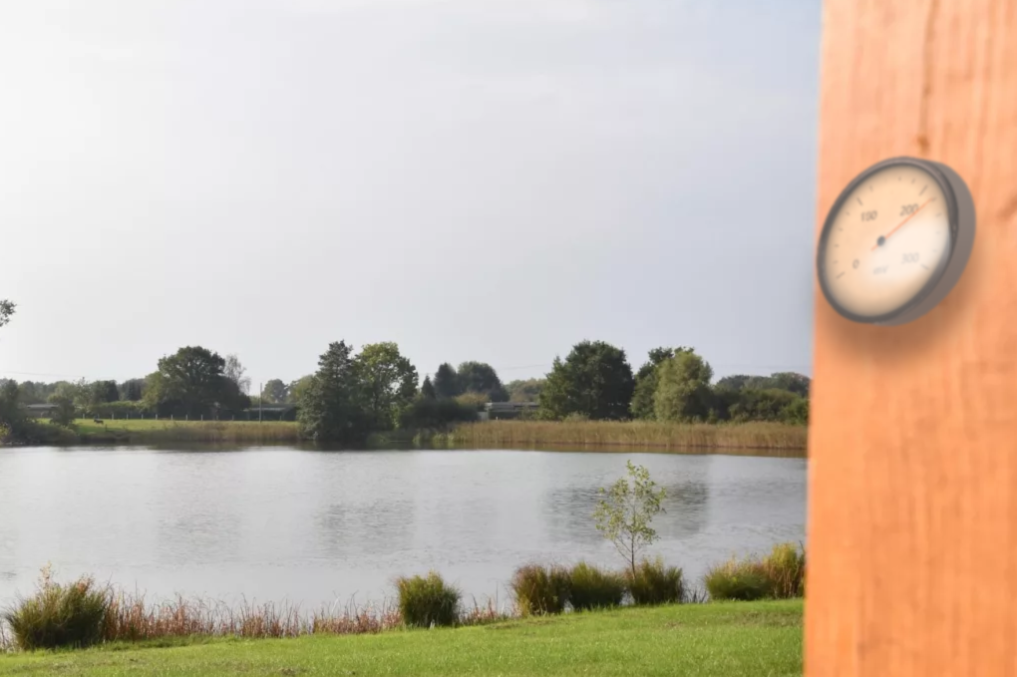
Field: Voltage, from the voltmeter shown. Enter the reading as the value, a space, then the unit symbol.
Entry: 220 mV
